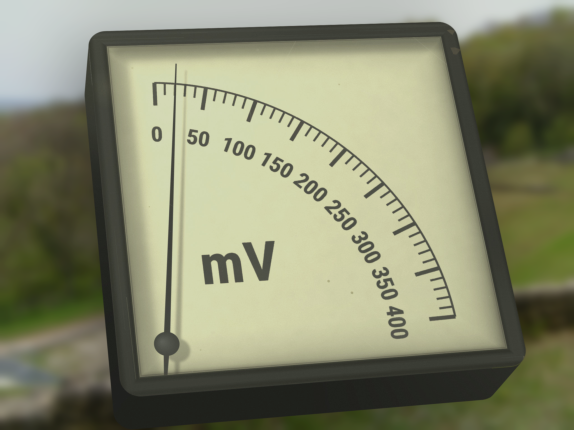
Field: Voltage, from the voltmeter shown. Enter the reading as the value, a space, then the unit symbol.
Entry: 20 mV
